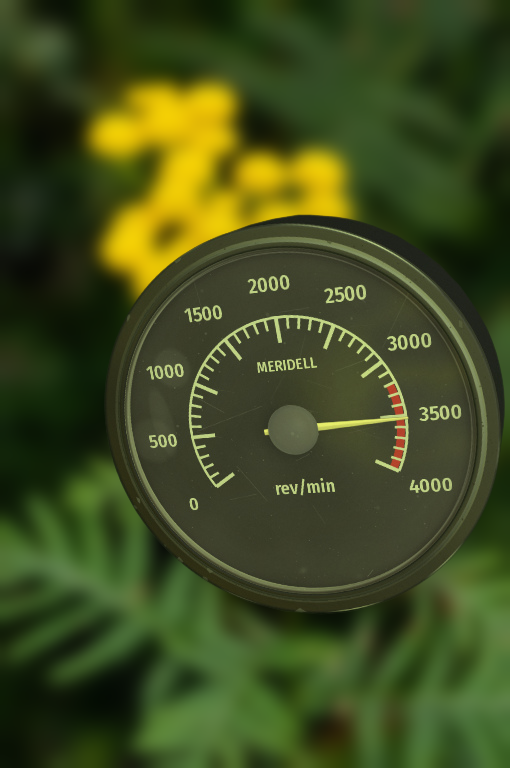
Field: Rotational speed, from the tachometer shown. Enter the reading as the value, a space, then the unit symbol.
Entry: 3500 rpm
